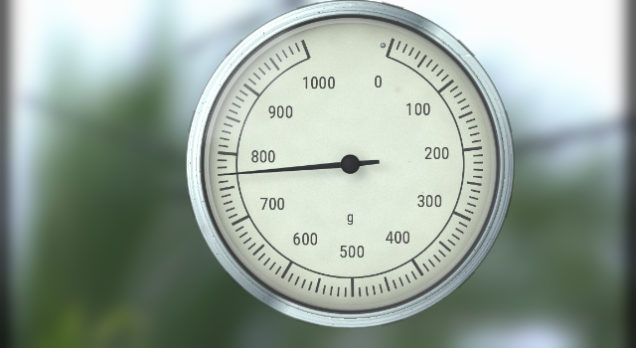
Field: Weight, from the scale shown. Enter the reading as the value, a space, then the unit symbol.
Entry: 770 g
